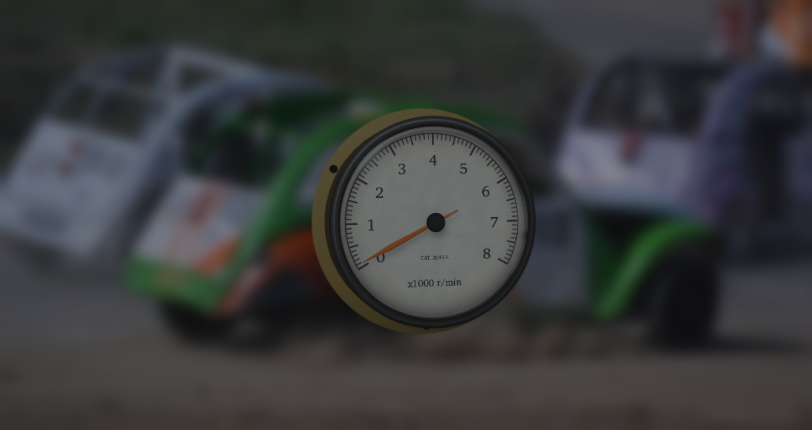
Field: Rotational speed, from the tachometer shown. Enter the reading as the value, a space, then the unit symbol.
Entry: 100 rpm
